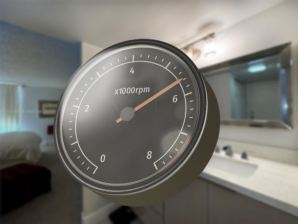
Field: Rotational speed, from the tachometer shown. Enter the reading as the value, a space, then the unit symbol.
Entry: 5600 rpm
